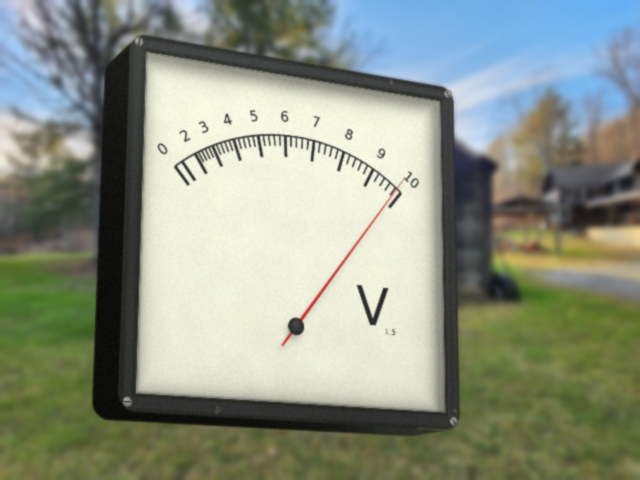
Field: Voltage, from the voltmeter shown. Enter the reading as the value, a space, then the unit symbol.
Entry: 9.8 V
